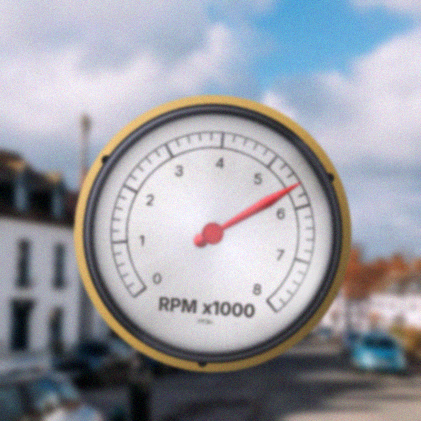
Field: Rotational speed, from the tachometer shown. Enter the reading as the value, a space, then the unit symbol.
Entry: 5600 rpm
